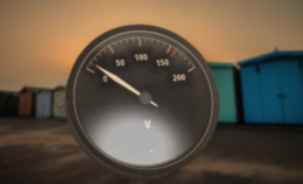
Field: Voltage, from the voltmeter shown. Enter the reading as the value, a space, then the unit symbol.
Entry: 10 V
